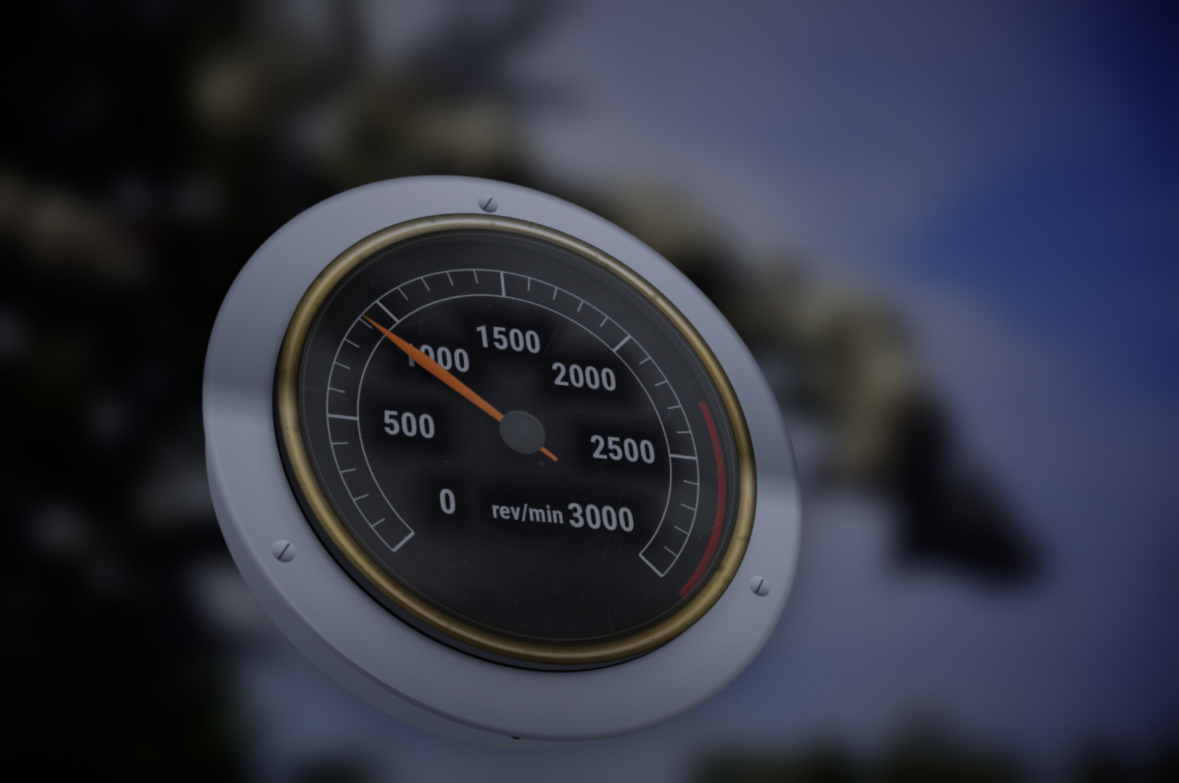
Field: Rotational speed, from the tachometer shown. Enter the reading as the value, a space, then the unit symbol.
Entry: 900 rpm
